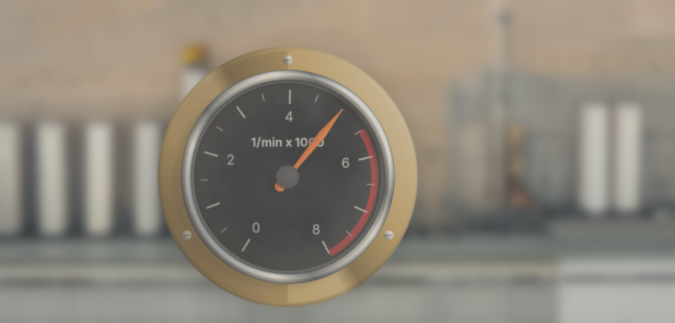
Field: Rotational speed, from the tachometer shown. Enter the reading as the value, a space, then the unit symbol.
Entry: 5000 rpm
